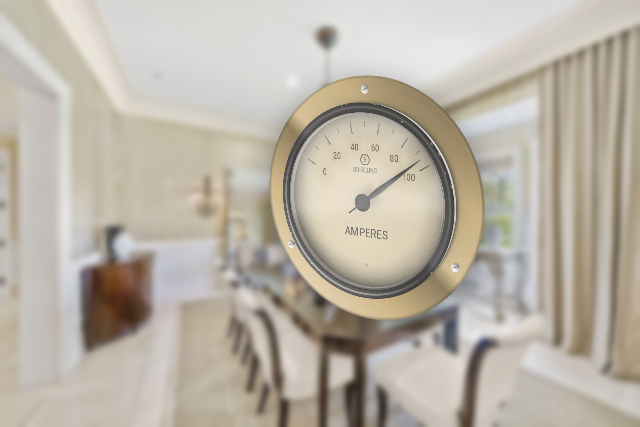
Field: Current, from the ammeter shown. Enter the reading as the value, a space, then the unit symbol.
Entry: 95 A
